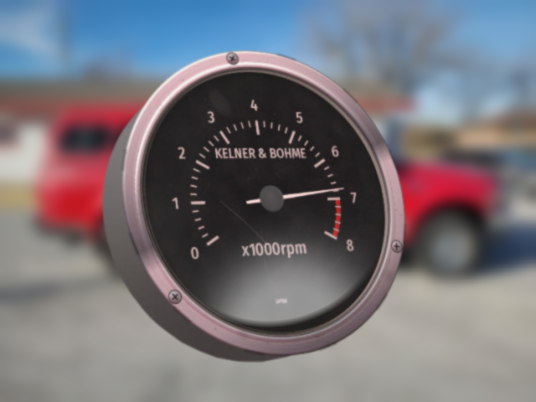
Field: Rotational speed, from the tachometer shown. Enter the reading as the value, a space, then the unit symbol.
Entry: 6800 rpm
